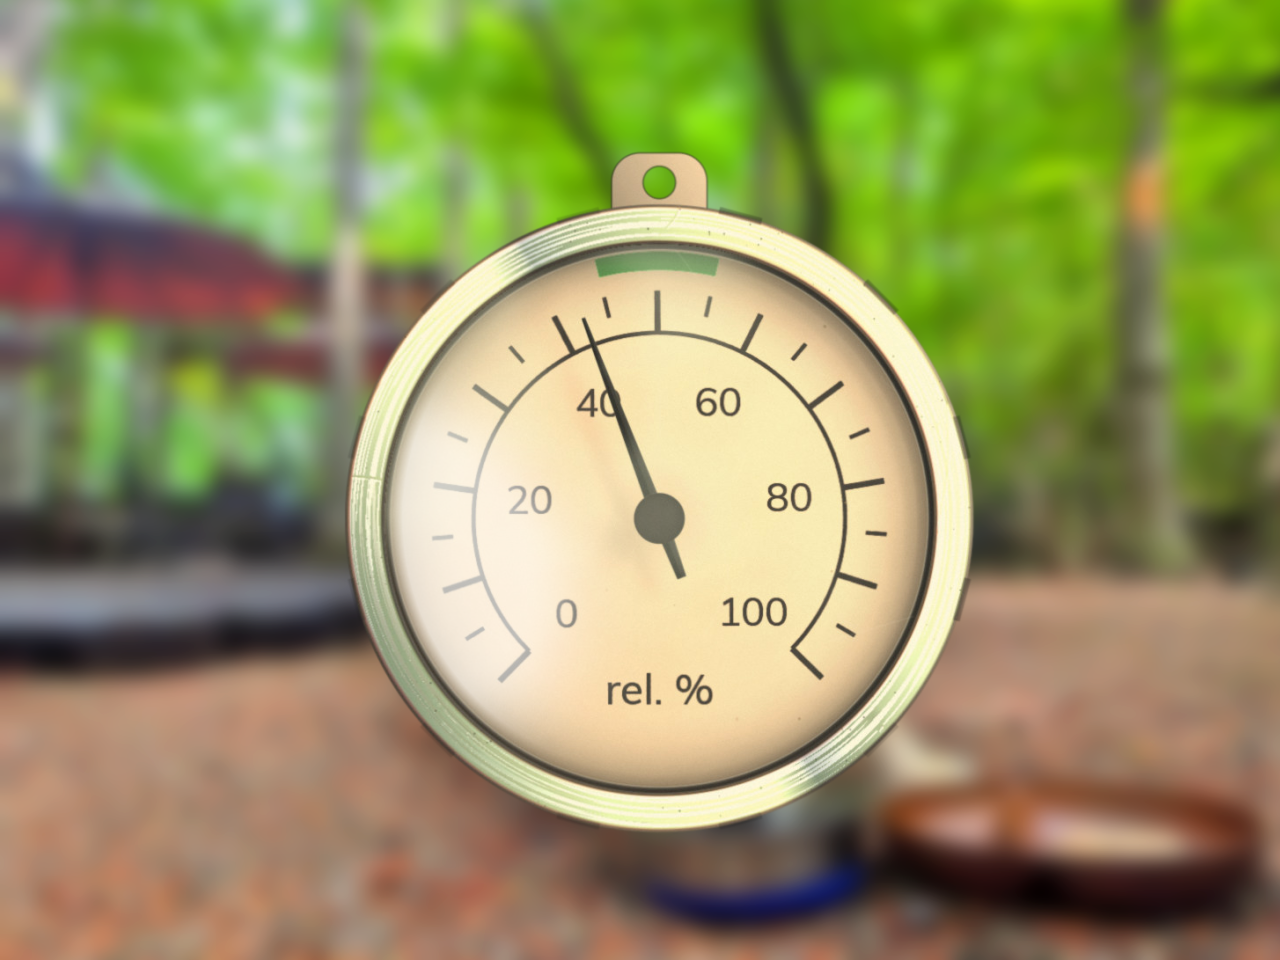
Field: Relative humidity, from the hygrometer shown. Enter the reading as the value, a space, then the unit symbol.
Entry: 42.5 %
